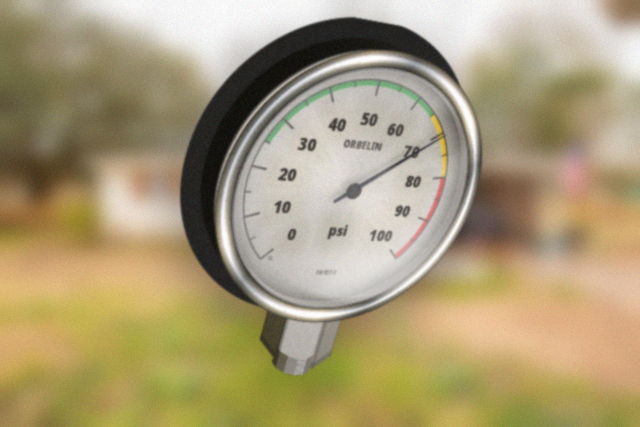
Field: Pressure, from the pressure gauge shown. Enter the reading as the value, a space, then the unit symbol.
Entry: 70 psi
